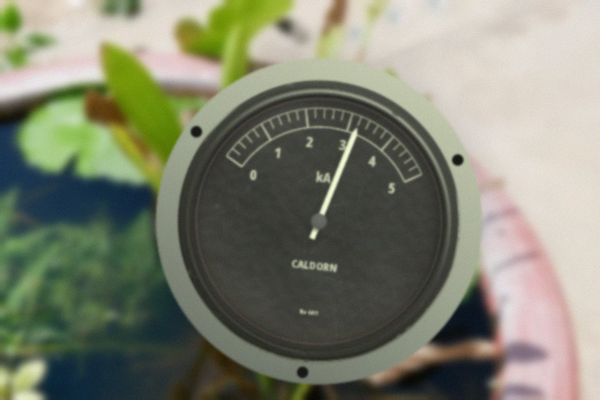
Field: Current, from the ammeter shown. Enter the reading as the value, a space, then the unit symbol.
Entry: 3.2 kA
